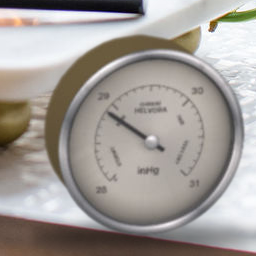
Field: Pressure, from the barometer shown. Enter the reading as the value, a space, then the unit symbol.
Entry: 28.9 inHg
